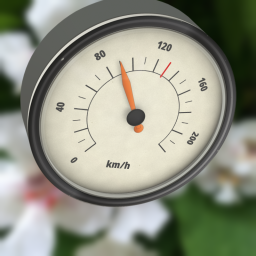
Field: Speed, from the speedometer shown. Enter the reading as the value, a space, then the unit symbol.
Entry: 90 km/h
